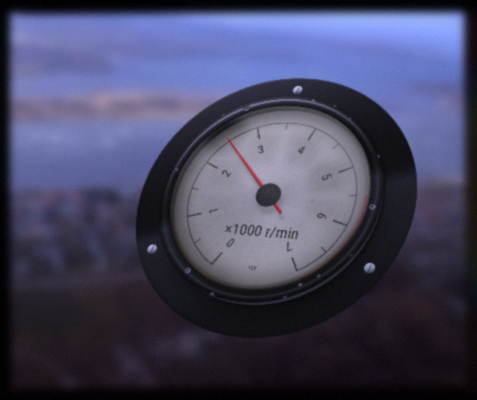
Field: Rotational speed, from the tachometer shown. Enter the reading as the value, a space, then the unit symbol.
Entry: 2500 rpm
